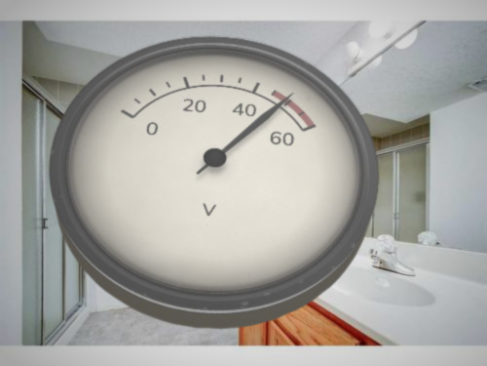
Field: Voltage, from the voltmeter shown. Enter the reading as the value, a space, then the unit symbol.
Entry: 50 V
